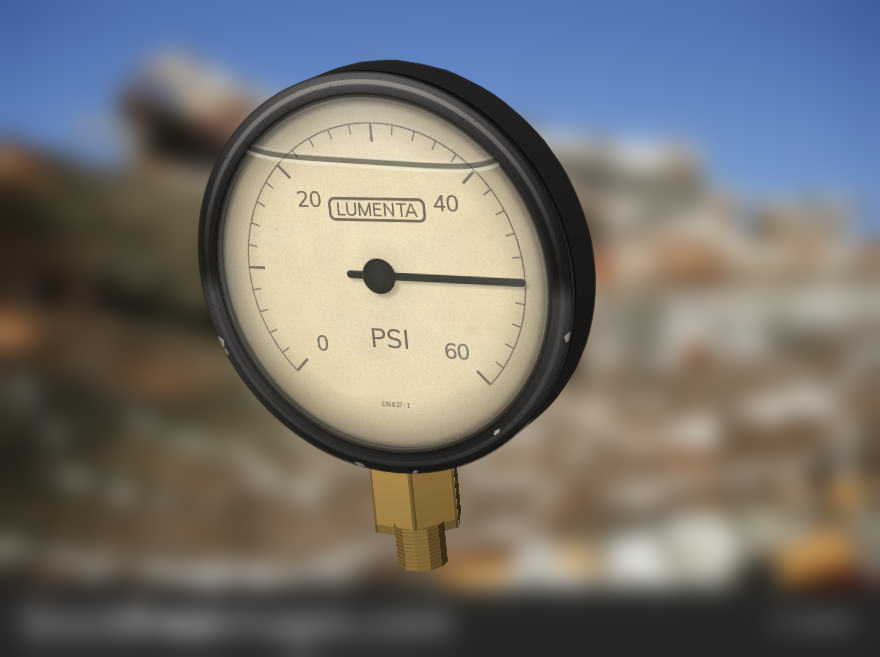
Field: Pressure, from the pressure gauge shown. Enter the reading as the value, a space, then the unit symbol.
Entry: 50 psi
